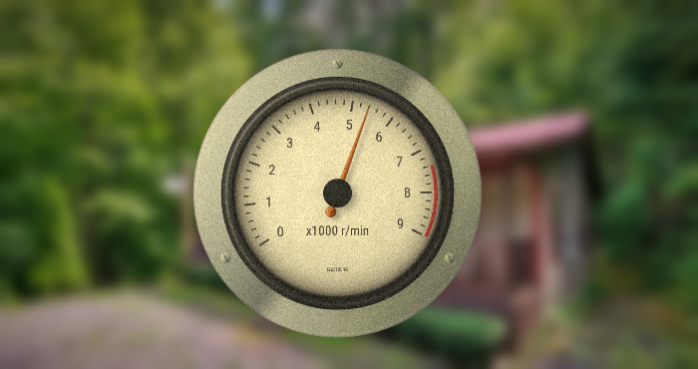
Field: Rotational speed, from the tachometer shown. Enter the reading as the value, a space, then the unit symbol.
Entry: 5400 rpm
